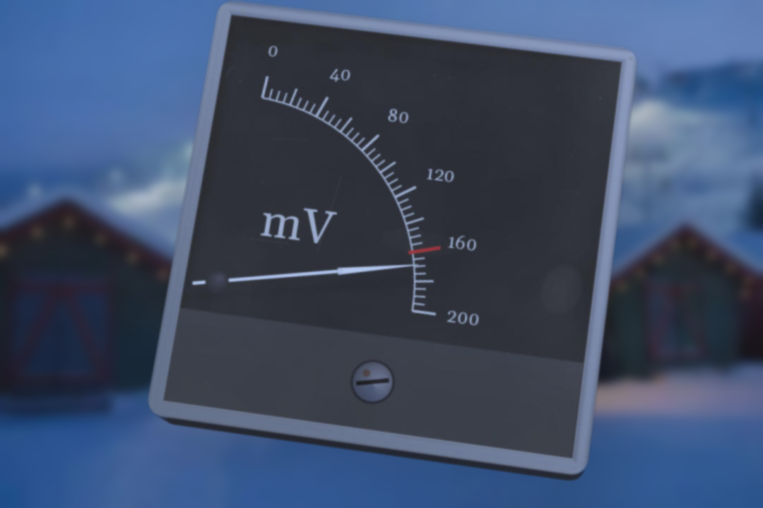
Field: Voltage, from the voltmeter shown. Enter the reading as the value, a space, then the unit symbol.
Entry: 170 mV
